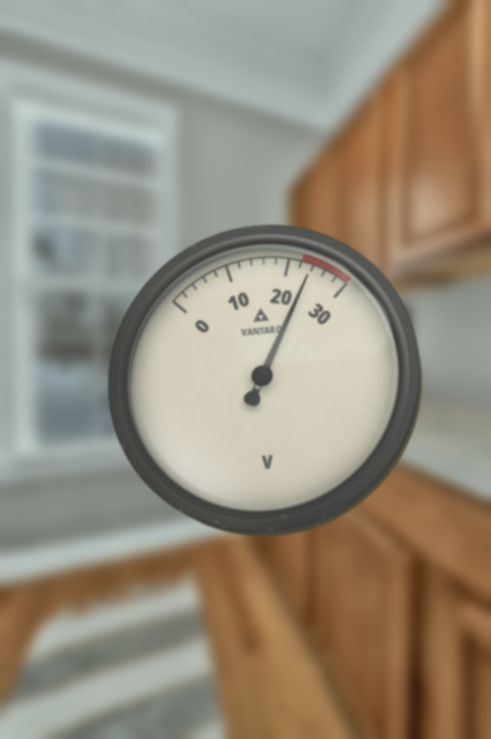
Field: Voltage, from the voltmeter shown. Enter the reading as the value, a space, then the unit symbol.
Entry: 24 V
